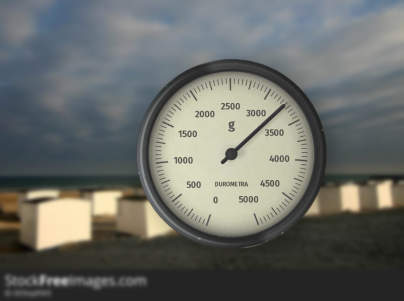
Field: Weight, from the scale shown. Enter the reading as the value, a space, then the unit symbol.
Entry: 3250 g
